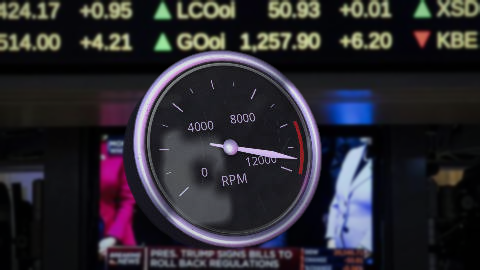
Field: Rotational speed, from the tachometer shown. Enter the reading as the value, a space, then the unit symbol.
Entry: 11500 rpm
